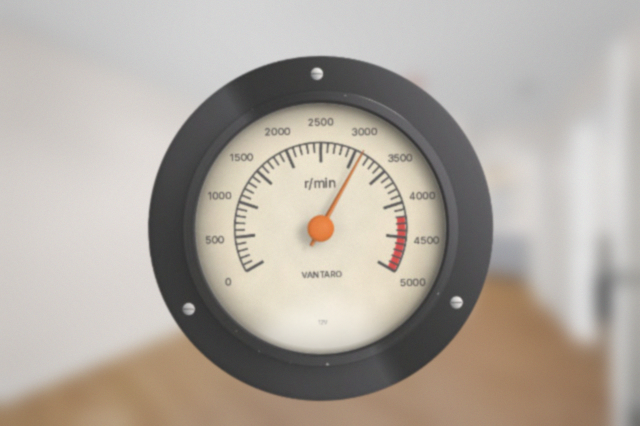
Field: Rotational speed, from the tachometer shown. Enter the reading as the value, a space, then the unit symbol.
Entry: 3100 rpm
